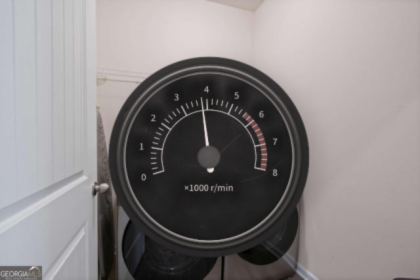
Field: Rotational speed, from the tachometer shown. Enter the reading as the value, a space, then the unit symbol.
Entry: 3800 rpm
